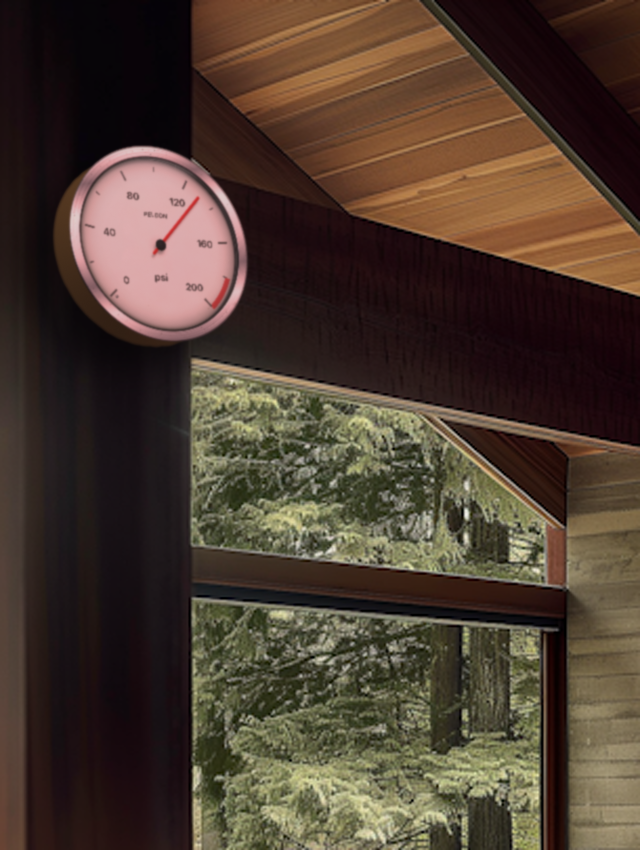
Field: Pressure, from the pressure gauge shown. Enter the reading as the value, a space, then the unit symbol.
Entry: 130 psi
